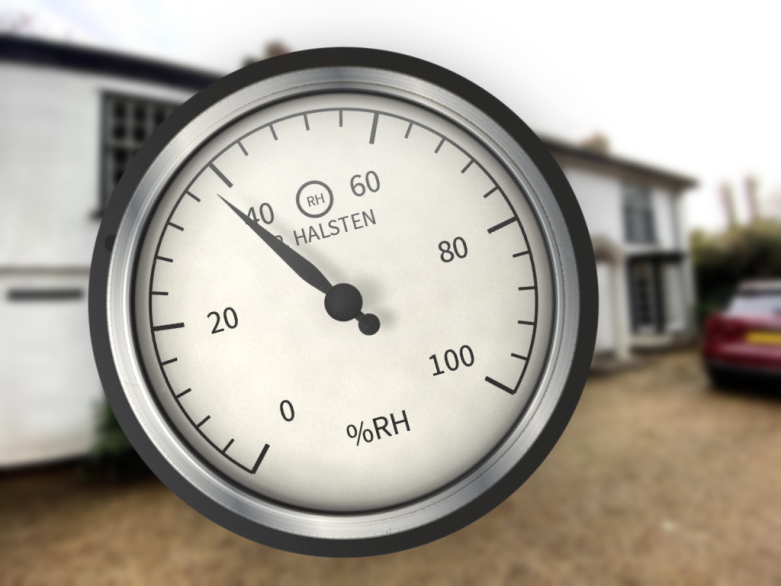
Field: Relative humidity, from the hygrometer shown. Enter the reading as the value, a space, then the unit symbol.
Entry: 38 %
